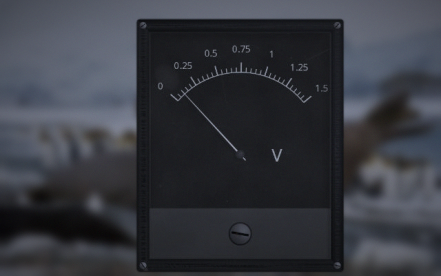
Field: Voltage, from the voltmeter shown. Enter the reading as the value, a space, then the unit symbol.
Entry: 0.1 V
